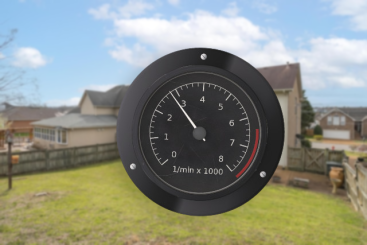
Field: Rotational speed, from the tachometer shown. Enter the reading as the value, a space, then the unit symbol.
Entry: 2800 rpm
